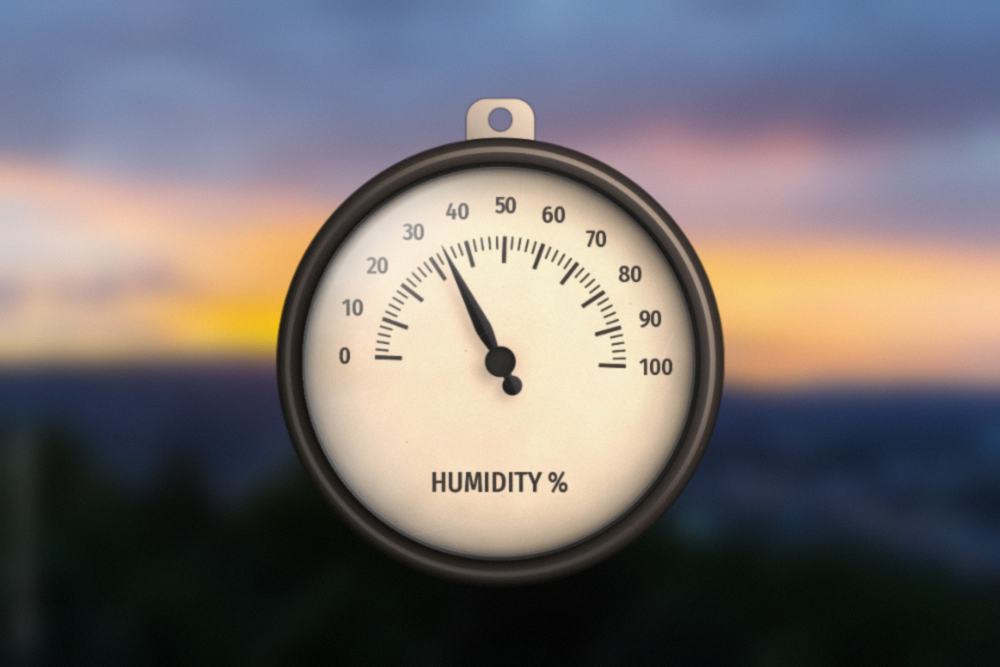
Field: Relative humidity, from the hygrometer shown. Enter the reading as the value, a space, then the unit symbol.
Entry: 34 %
